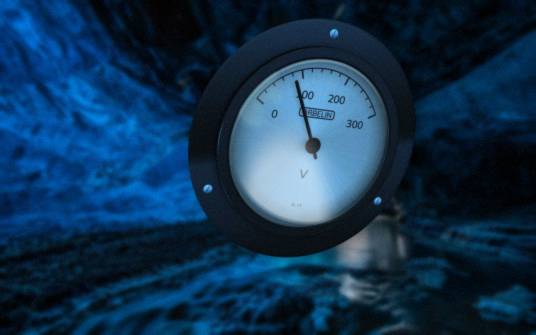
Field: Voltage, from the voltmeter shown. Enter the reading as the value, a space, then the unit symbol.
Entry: 80 V
